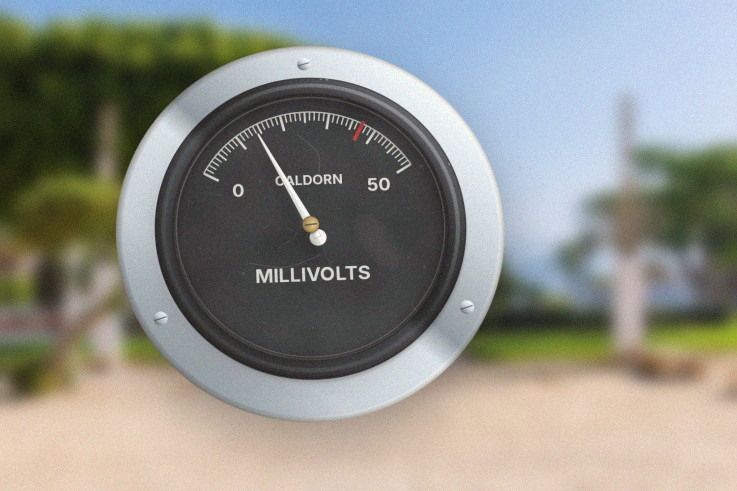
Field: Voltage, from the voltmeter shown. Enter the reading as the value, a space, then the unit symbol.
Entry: 14 mV
